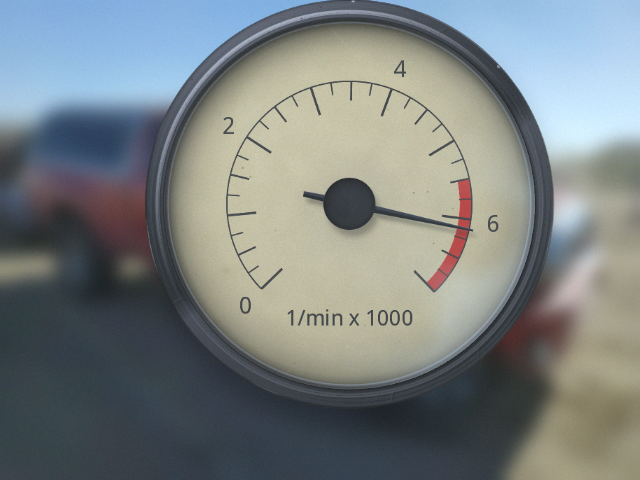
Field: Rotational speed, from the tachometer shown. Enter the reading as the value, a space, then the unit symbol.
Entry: 6125 rpm
